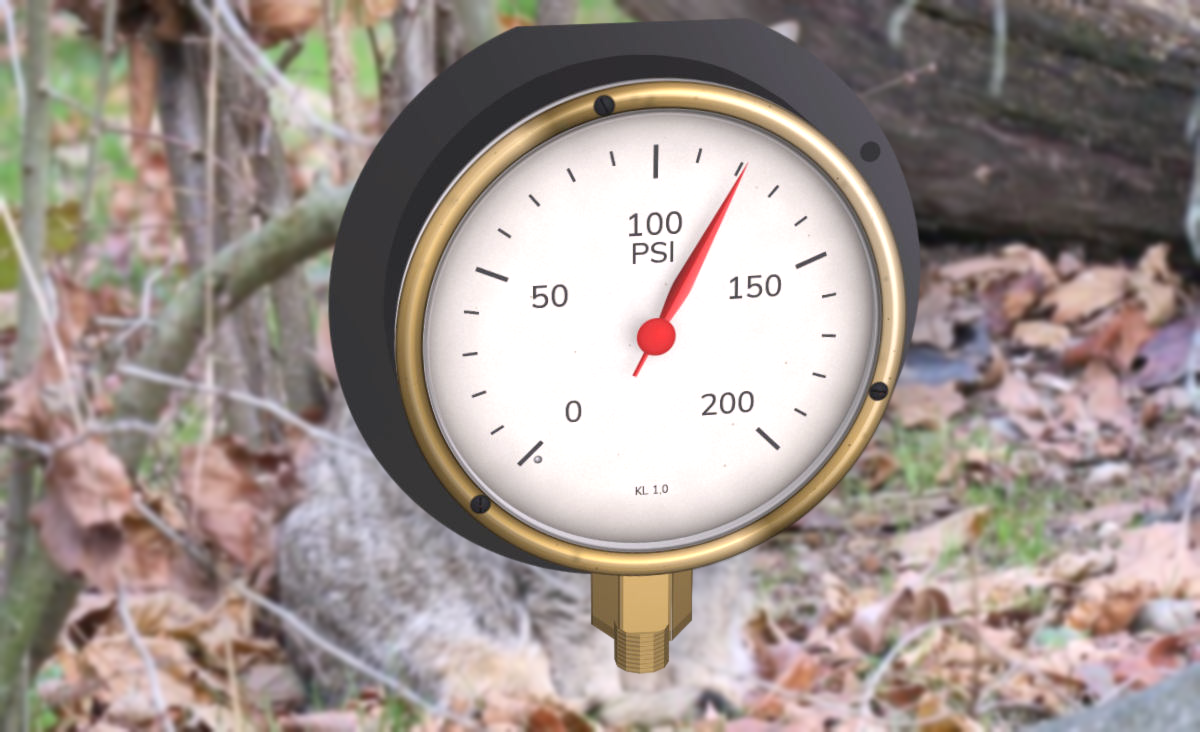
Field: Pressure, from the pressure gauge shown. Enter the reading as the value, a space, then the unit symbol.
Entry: 120 psi
